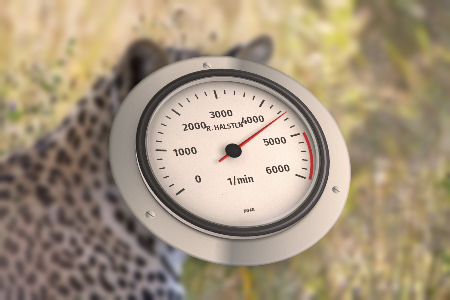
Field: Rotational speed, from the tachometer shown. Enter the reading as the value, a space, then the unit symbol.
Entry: 4500 rpm
